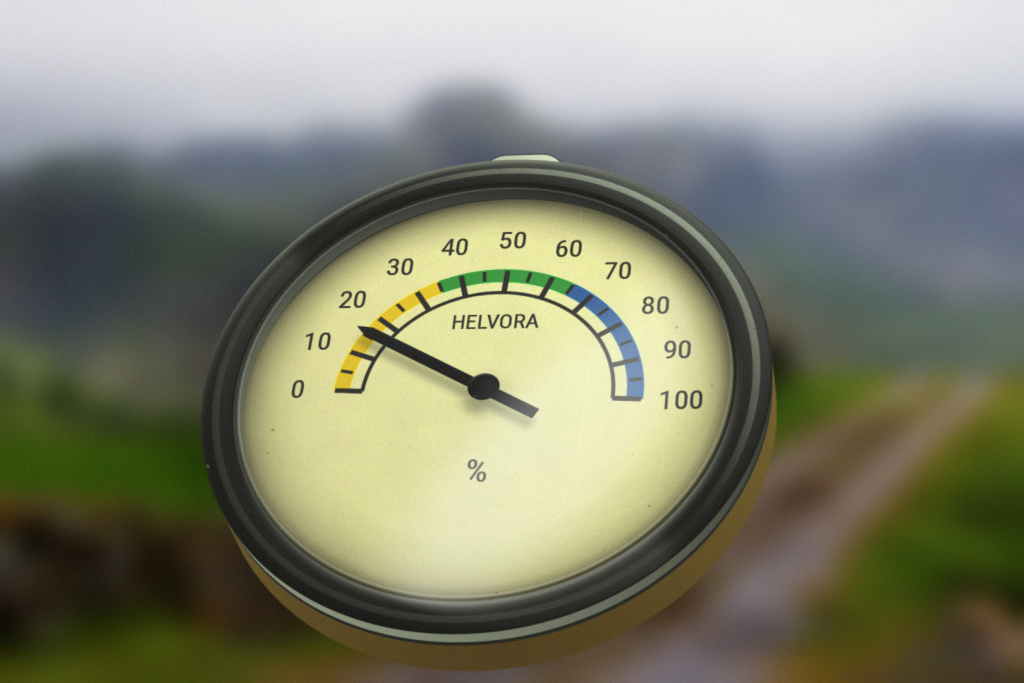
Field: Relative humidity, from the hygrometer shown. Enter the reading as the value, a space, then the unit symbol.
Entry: 15 %
